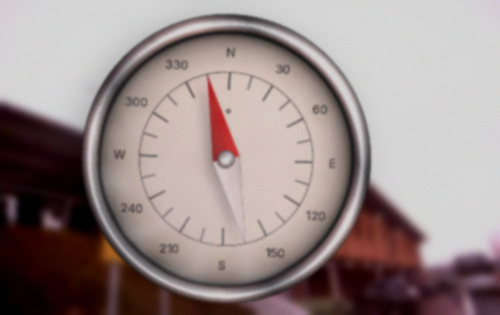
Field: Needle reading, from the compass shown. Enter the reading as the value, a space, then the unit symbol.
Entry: 345 °
